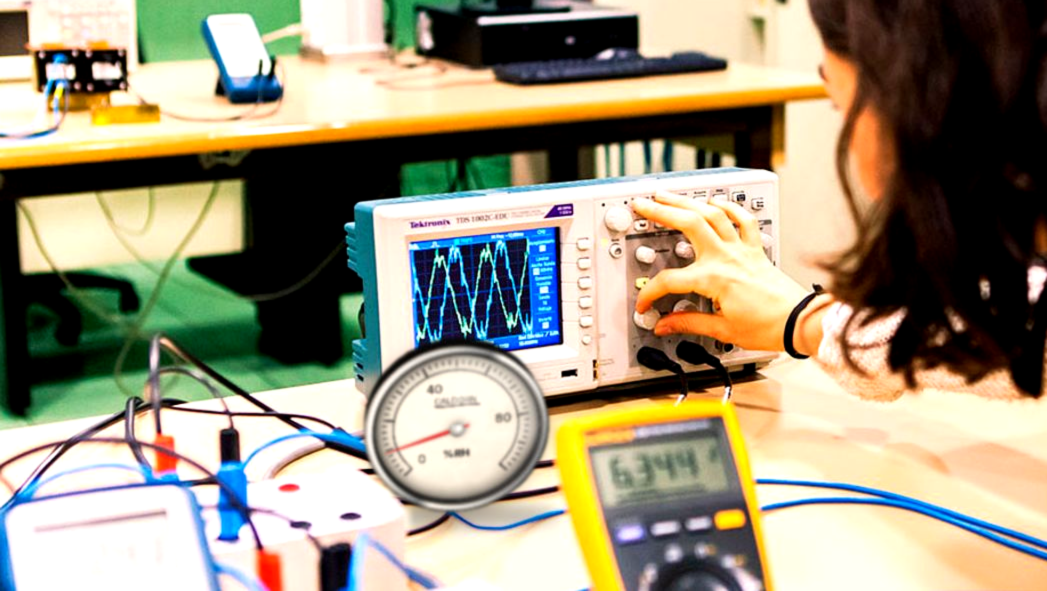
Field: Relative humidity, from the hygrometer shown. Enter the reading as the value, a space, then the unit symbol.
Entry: 10 %
